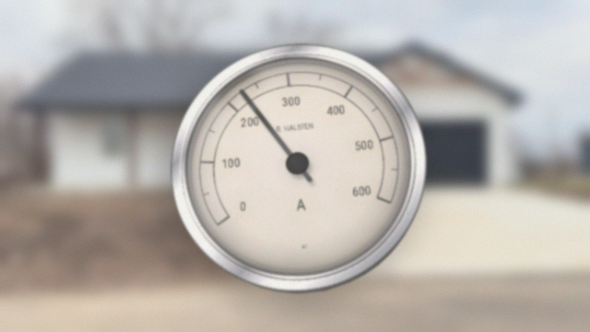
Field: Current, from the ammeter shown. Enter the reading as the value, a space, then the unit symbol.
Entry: 225 A
